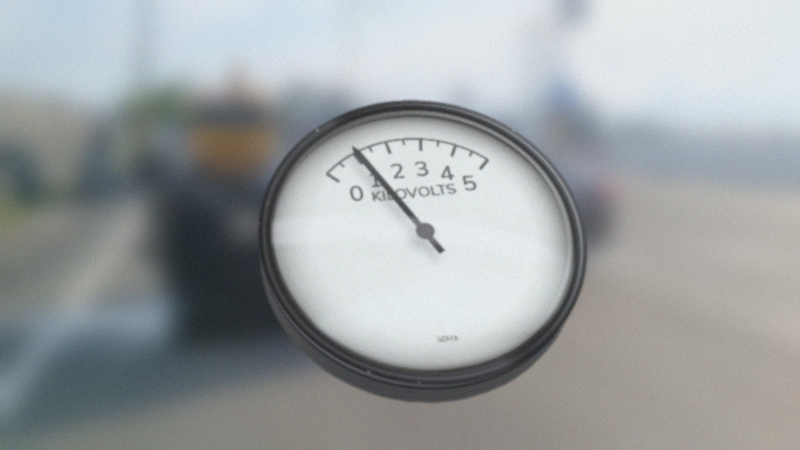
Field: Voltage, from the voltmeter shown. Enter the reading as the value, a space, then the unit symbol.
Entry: 1 kV
